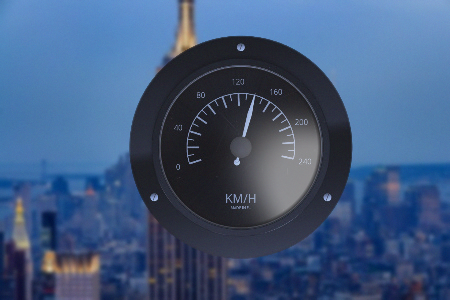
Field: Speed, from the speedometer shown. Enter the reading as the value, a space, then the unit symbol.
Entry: 140 km/h
